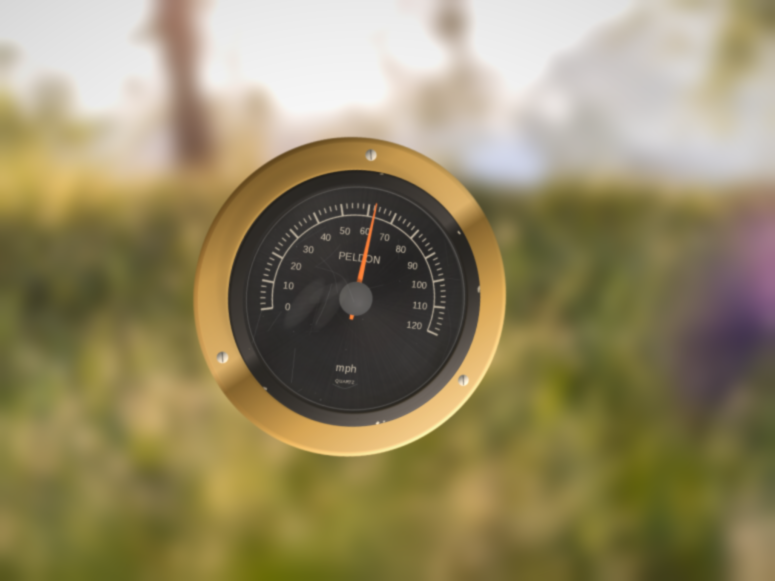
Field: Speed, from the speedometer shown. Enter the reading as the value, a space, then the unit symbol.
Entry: 62 mph
